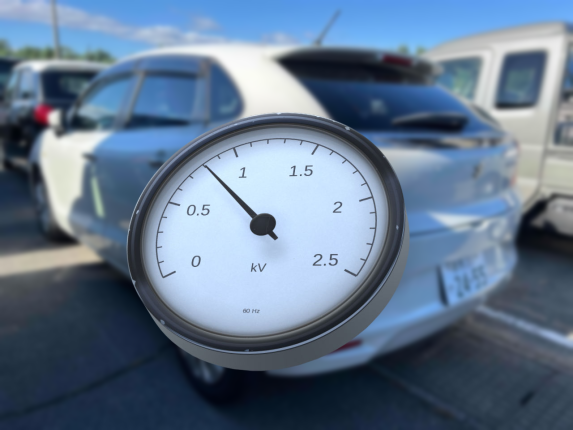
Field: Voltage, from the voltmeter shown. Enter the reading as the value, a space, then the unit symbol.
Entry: 0.8 kV
